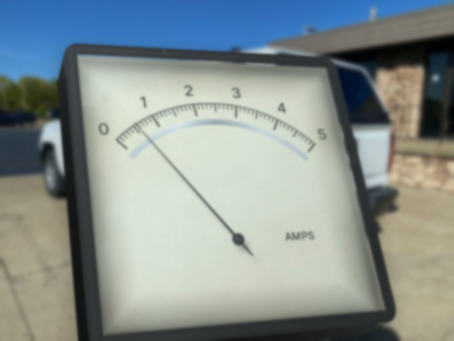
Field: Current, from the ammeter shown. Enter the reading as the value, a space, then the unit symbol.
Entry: 0.5 A
